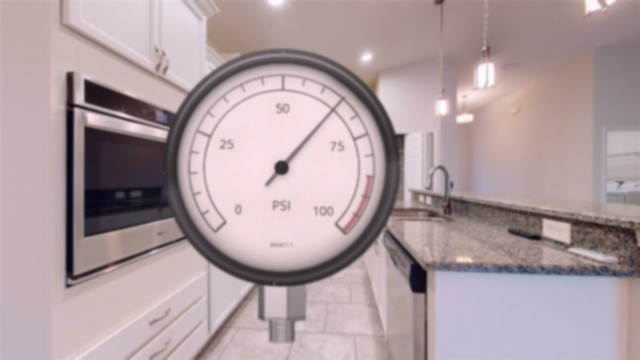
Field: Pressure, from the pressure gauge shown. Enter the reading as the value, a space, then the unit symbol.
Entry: 65 psi
